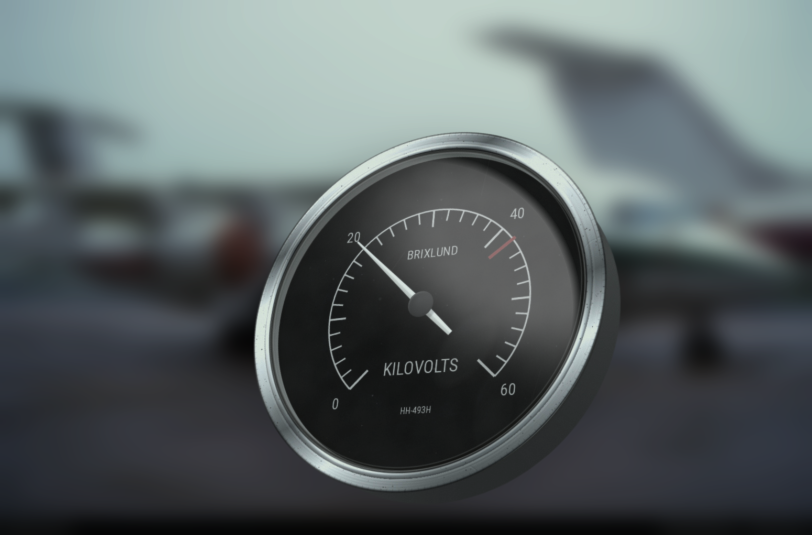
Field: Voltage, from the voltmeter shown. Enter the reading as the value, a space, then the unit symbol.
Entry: 20 kV
